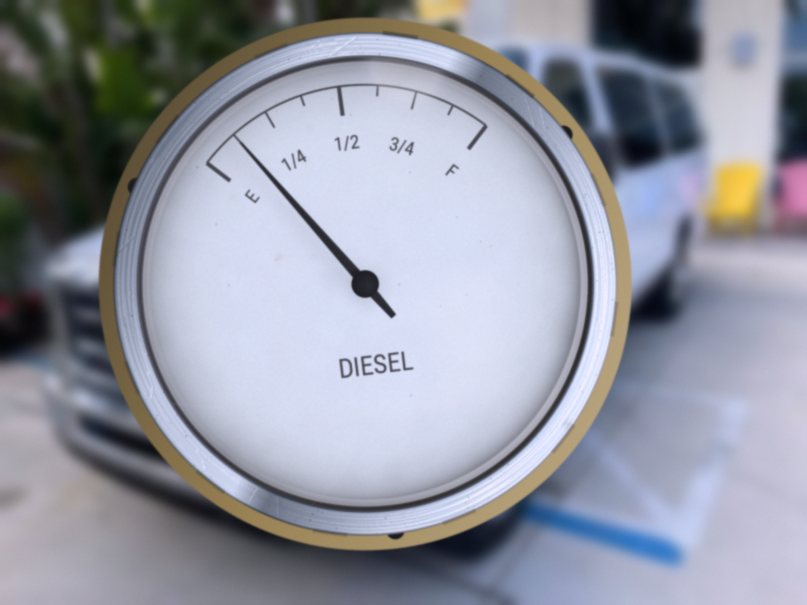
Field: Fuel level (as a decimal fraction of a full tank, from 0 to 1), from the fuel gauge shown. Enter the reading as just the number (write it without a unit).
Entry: 0.125
